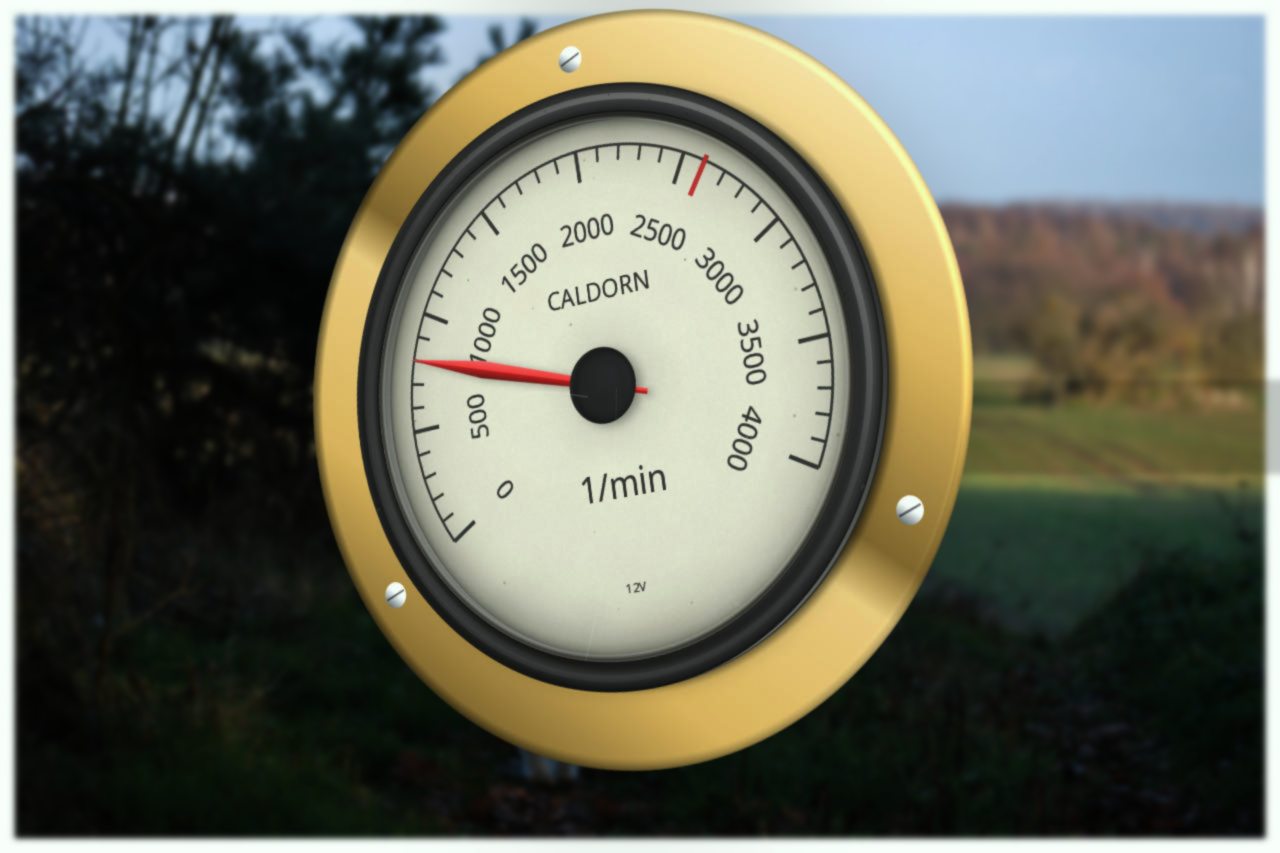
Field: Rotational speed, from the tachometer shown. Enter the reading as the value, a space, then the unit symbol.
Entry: 800 rpm
